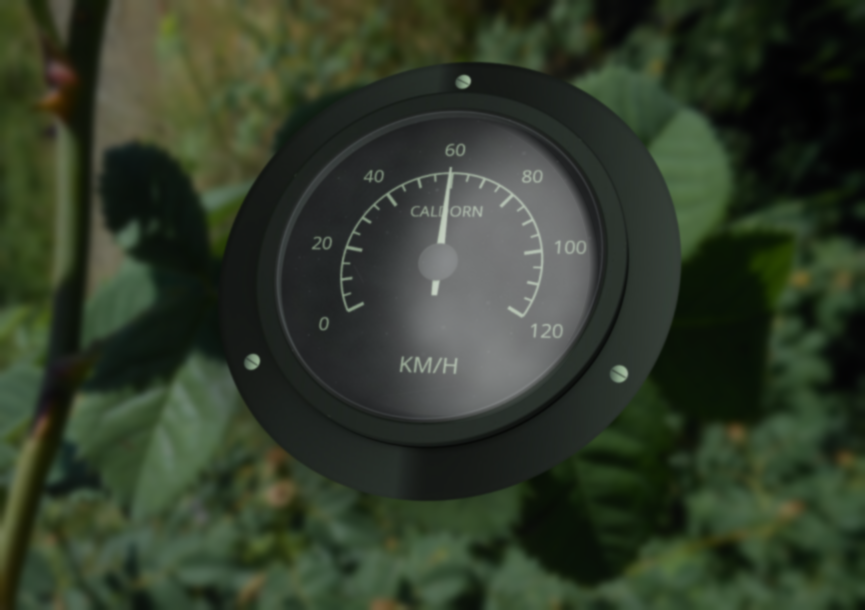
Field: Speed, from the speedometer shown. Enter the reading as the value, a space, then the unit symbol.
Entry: 60 km/h
